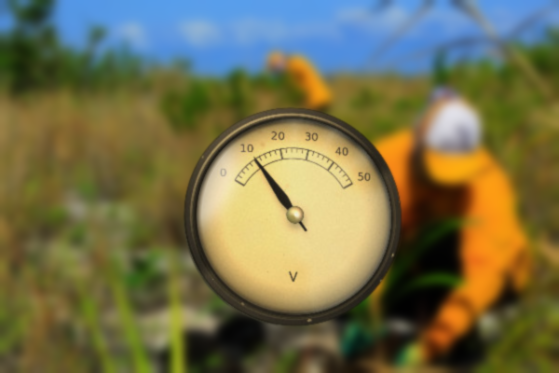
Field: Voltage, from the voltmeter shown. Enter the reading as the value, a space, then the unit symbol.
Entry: 10 V
